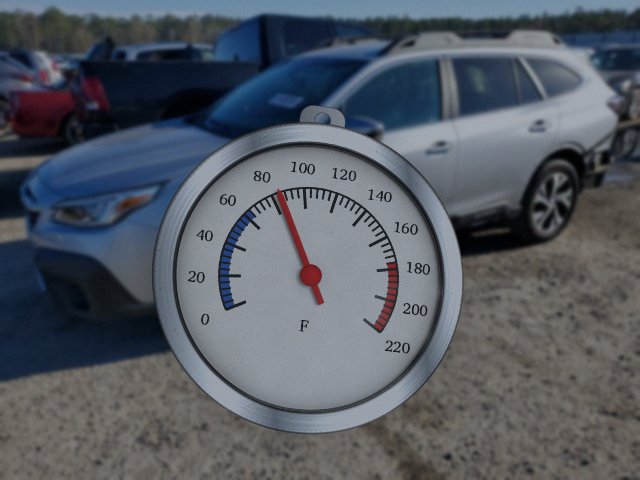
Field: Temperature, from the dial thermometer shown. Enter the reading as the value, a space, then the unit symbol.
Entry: 84 °F
